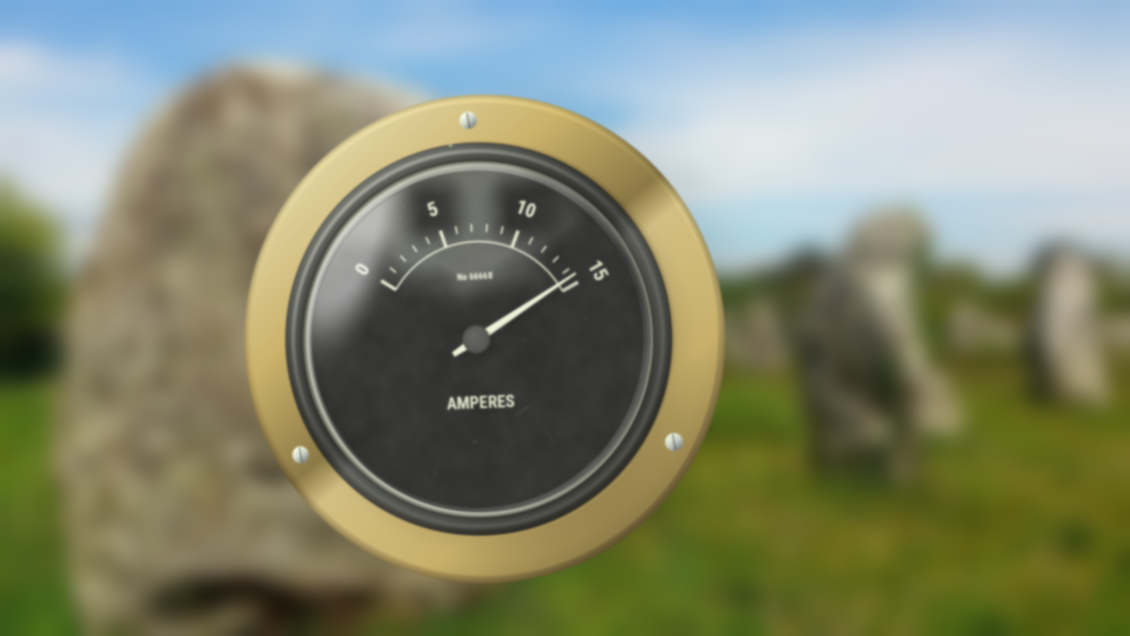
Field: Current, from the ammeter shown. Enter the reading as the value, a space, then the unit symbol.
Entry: 14.5 A
